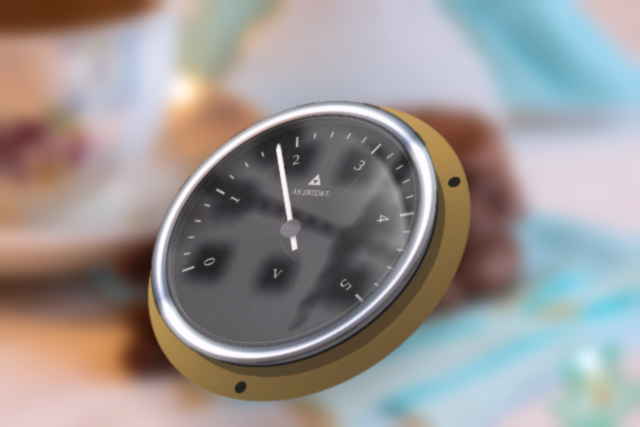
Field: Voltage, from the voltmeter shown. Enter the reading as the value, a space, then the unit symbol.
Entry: 1.8 V
